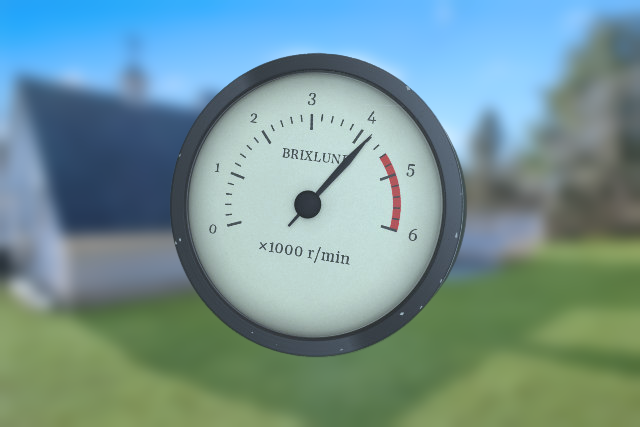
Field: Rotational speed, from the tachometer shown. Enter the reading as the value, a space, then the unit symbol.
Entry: 4200 rpm
